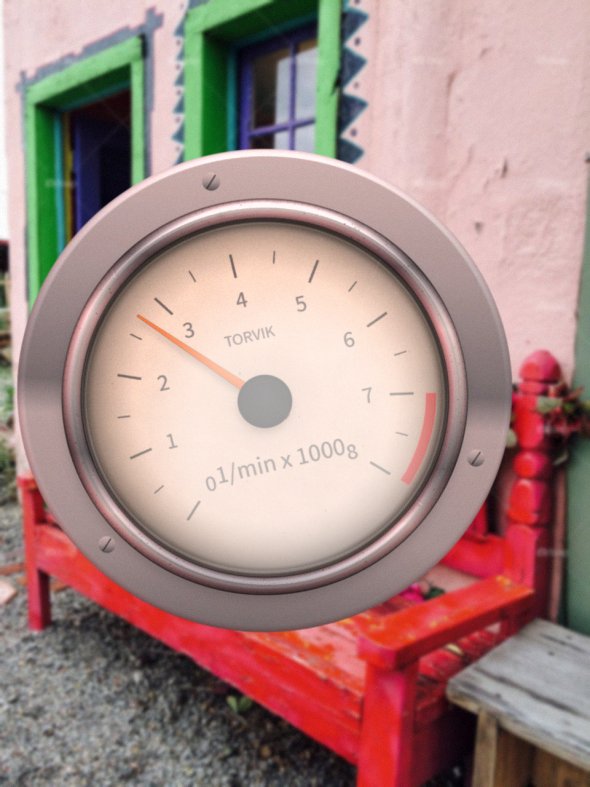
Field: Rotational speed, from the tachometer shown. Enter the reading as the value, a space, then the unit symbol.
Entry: 2750 rpm
